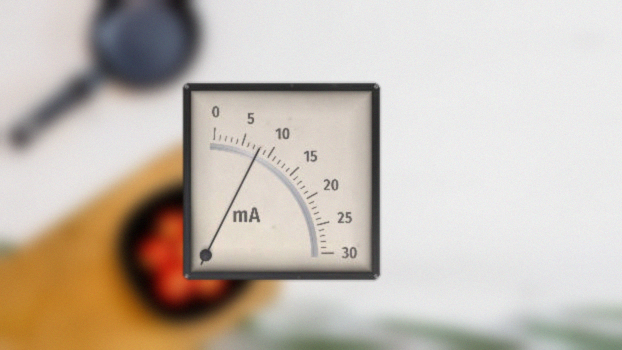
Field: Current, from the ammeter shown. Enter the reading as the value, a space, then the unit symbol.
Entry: 8 mA
